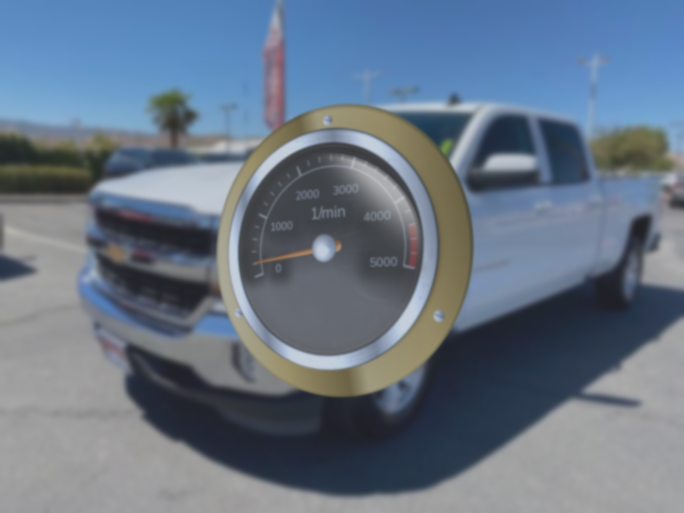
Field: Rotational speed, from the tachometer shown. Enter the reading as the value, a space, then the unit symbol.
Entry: 200 rpm
